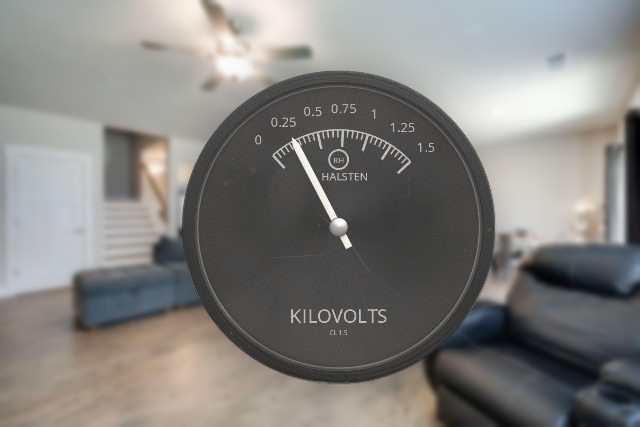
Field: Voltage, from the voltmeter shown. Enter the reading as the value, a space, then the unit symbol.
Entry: 0.25 kV
